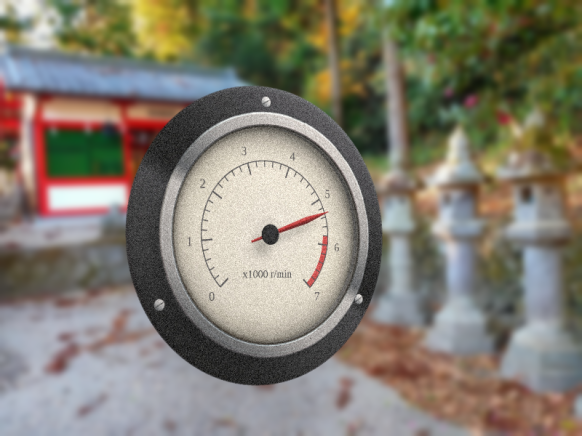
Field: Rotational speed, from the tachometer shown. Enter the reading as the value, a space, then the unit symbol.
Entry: 5300 rpm
